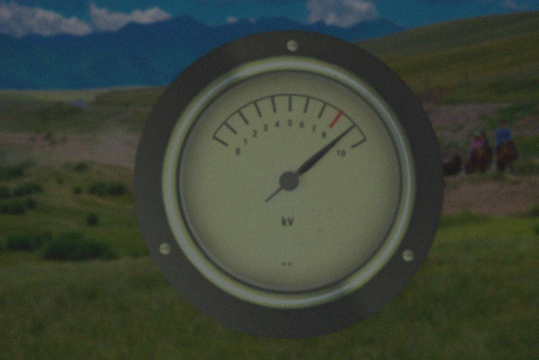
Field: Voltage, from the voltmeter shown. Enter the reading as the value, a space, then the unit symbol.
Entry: 9 kV
